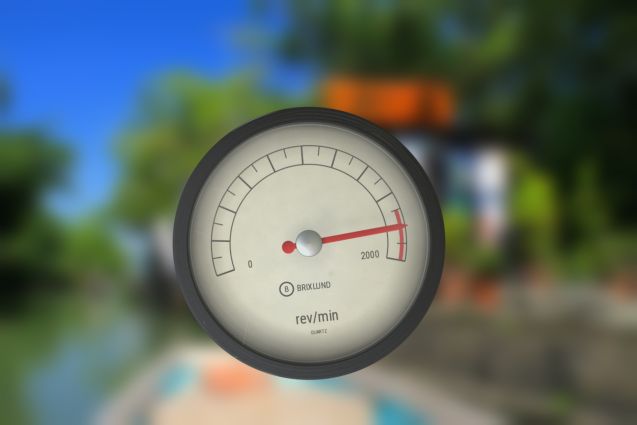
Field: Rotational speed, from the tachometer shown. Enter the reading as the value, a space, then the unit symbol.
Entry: 1800 rpm
